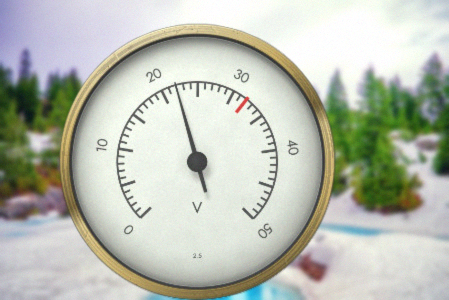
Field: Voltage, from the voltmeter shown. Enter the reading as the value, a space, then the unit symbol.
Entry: 22 V
